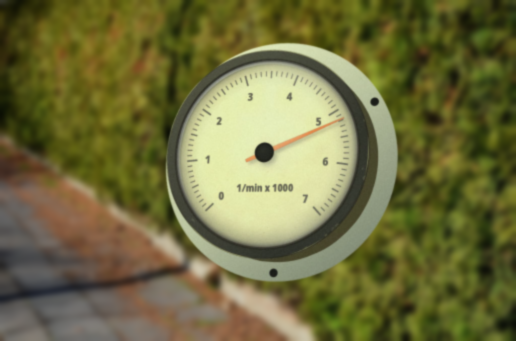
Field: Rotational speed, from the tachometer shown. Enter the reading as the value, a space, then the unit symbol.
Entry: 5200 rpm
